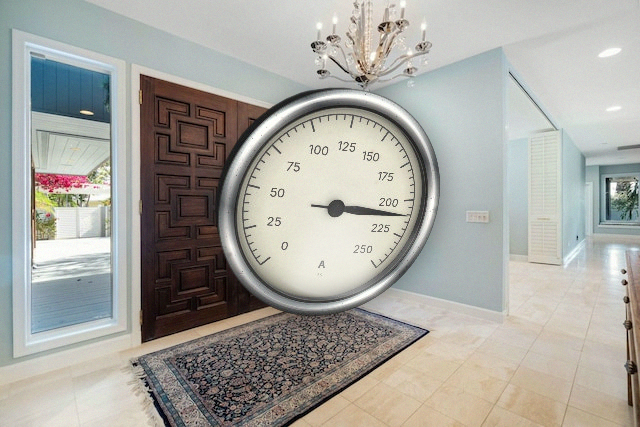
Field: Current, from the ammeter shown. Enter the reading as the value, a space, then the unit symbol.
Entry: 210 A
